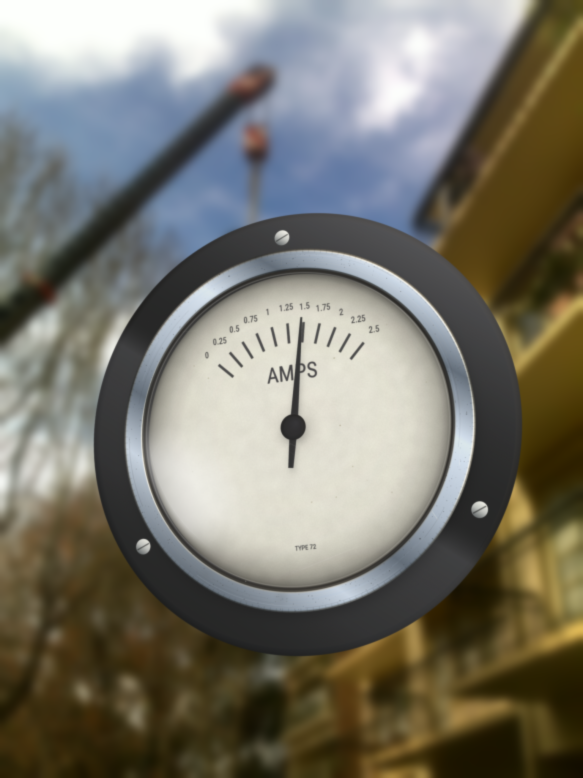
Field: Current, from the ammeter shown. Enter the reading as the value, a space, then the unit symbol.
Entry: 1.5 A
